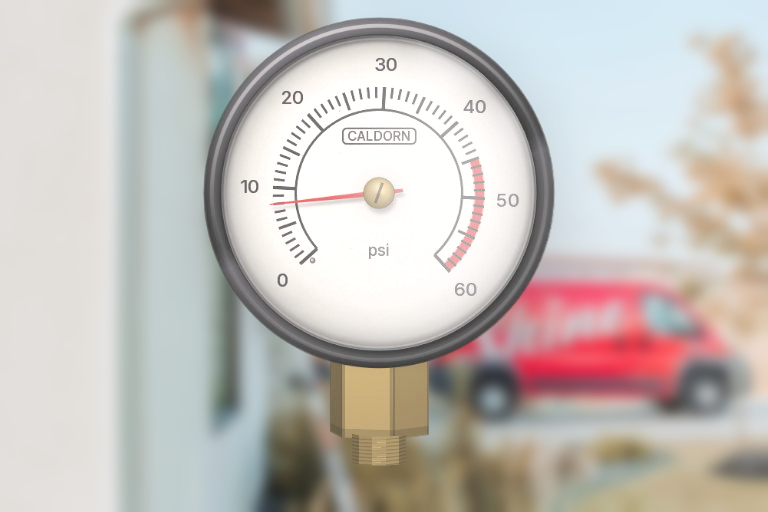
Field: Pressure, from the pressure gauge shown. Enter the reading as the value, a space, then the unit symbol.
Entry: 8 psi
